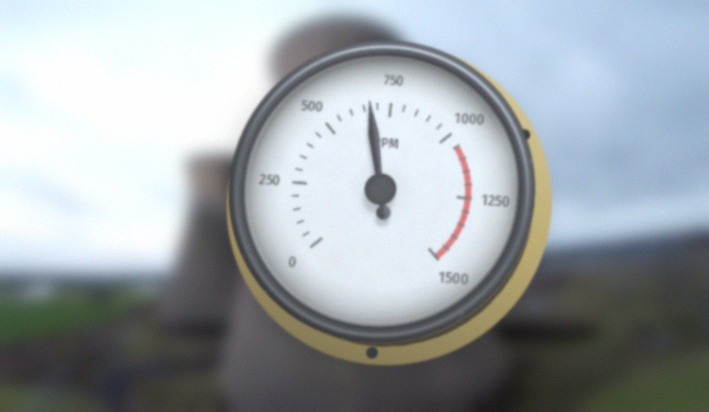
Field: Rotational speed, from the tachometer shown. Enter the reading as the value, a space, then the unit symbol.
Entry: 675 rpm
